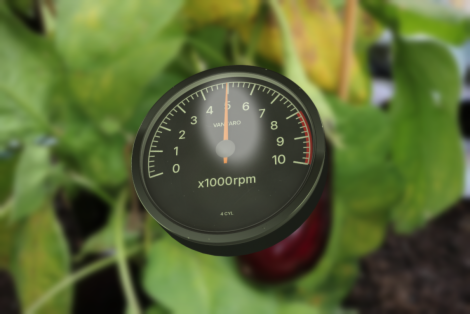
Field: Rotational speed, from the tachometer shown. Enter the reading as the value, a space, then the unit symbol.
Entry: 5000 rpm
